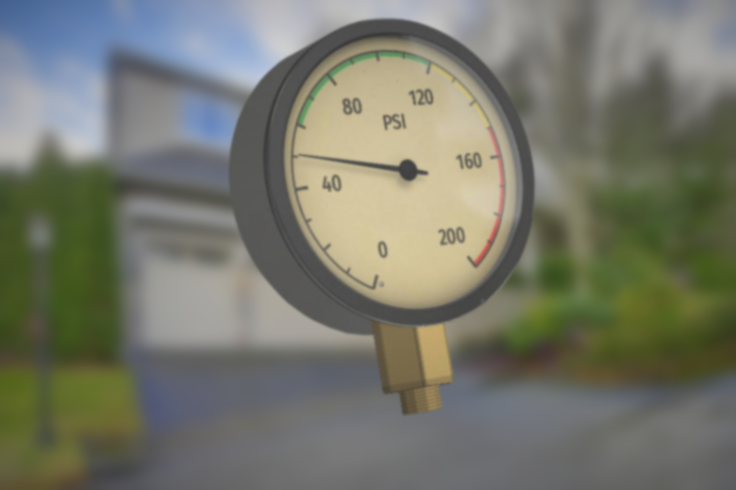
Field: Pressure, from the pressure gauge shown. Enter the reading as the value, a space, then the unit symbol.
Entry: 50 psi
